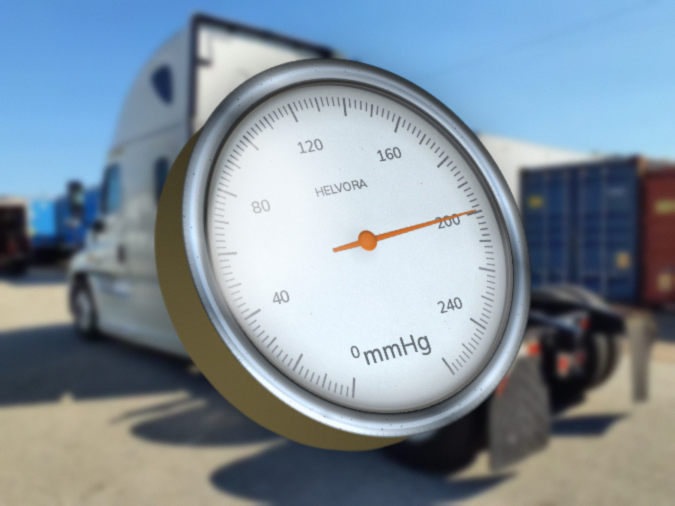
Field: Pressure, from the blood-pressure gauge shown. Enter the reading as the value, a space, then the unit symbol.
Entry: 200 mmHg
